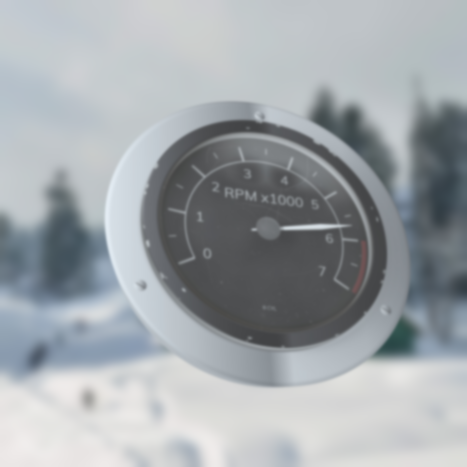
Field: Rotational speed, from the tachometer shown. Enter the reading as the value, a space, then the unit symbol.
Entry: 5750 rpm
